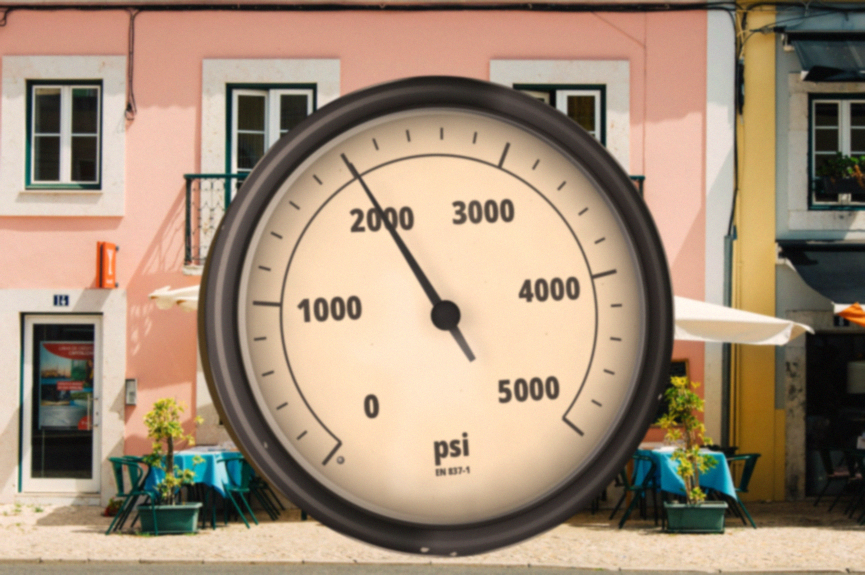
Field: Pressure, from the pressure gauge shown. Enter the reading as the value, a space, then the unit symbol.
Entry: 2000 psi
